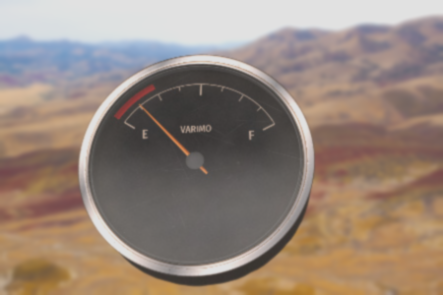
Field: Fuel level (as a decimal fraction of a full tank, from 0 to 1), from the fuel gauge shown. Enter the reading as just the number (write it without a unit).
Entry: 0.125
